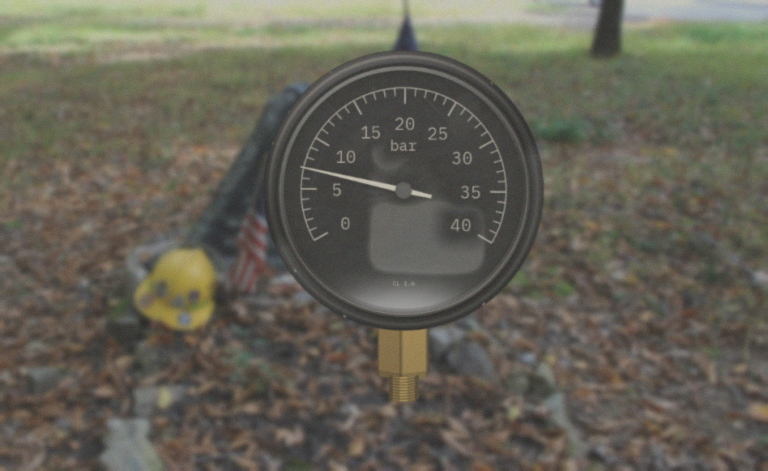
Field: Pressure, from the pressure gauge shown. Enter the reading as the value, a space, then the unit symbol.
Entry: 7 bar
